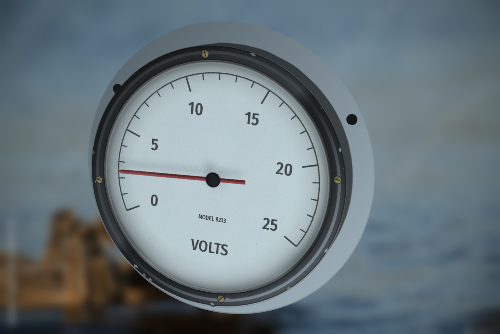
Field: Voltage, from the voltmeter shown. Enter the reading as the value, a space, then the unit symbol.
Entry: 2.5 V
